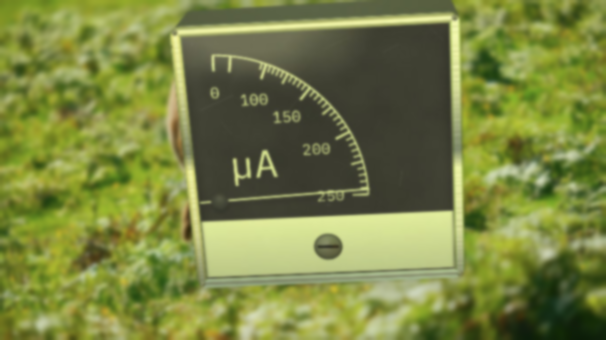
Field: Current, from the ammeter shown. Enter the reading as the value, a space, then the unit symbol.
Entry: 245 µA
